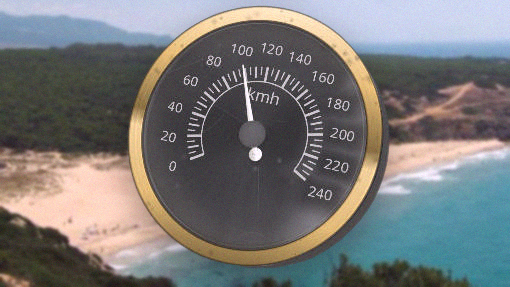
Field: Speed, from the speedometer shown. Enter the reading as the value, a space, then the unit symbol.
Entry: 100 km/h
